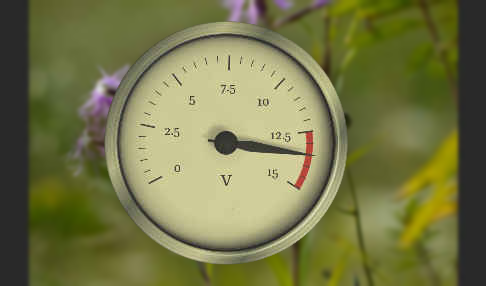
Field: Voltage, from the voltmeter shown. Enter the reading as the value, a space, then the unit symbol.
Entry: 13.5 V
